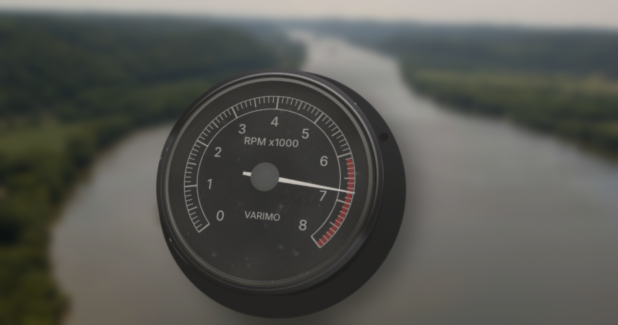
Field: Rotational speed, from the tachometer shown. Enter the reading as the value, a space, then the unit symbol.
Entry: 6800 rpm
